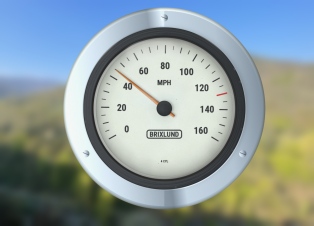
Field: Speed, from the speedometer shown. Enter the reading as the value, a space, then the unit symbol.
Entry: 45 mph
